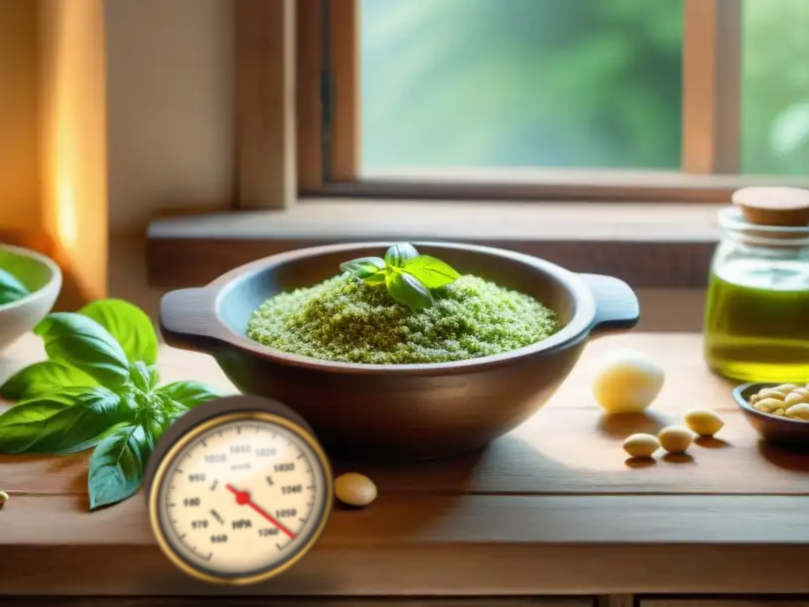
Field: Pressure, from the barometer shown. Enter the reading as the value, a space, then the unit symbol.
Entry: 1055 hPa
